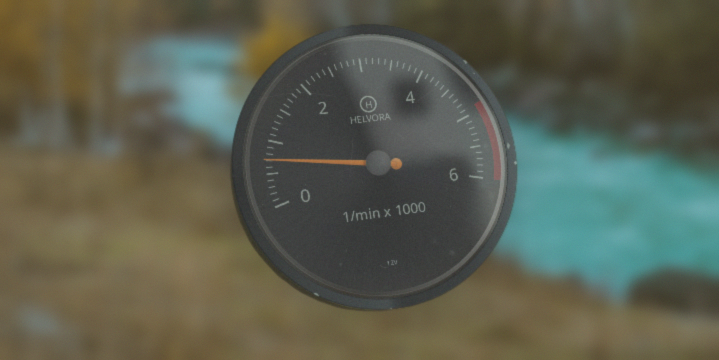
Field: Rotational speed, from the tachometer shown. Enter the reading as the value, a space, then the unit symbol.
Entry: 700 rpm
